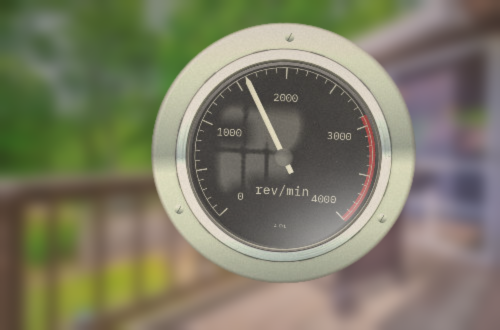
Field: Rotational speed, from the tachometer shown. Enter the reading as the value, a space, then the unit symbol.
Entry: 1600 rpm
